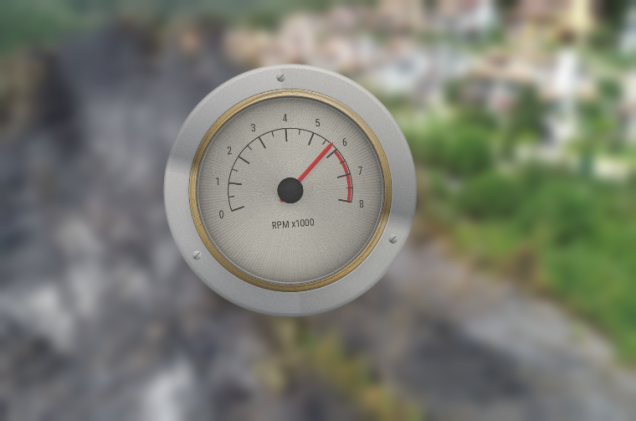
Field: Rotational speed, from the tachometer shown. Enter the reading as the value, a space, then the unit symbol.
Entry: 5750 rpm
